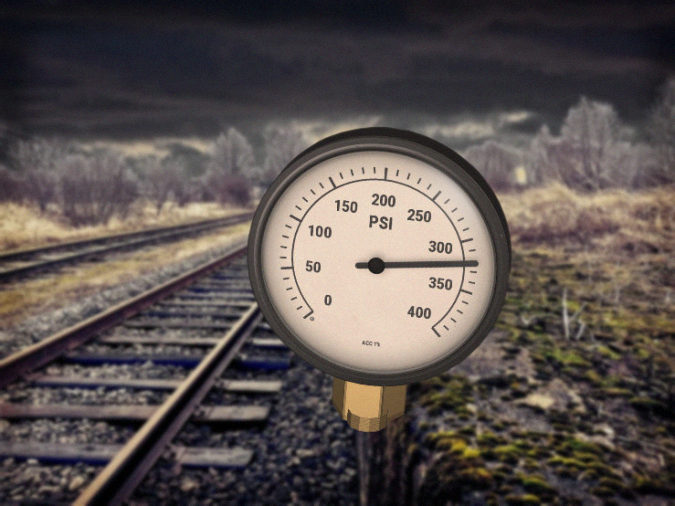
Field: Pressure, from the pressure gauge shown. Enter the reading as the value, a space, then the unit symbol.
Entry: 320 psi
